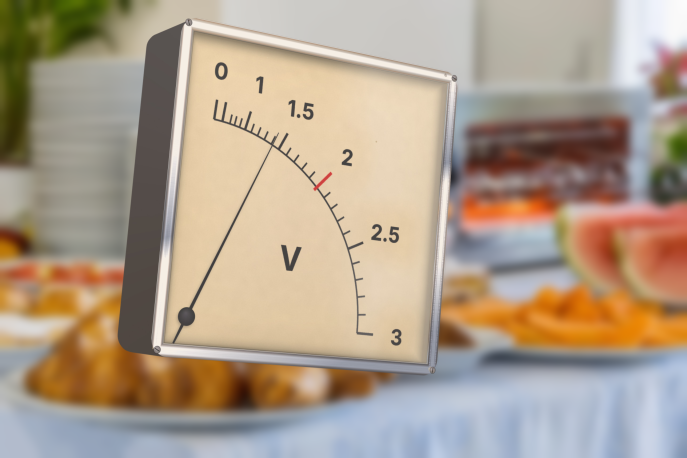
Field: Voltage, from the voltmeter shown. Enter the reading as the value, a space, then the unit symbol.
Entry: 1.4 V
